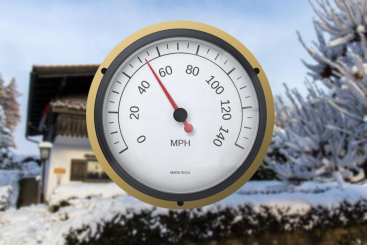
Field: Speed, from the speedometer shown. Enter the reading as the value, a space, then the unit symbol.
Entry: 52.5 mph
